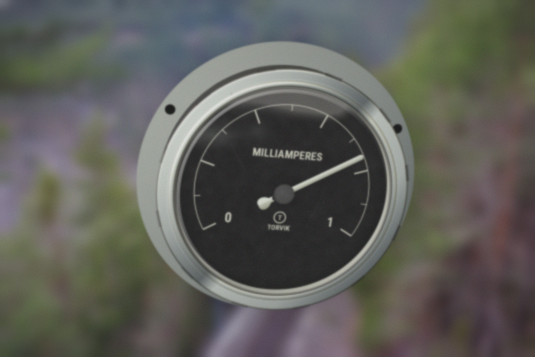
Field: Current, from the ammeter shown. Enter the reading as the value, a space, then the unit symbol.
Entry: 0.75 mA
